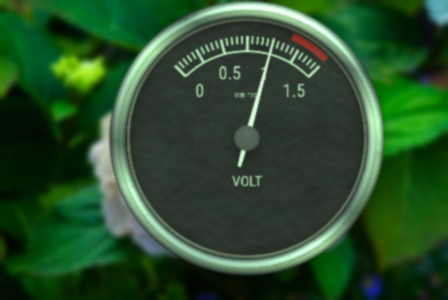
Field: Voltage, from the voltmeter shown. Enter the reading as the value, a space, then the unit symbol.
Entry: 1 V
